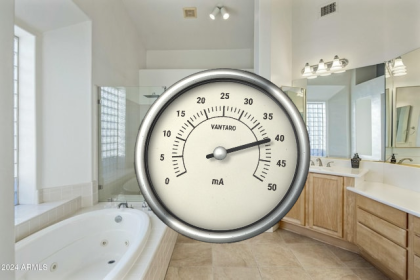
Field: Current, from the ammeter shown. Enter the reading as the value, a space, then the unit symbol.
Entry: 40 mA
